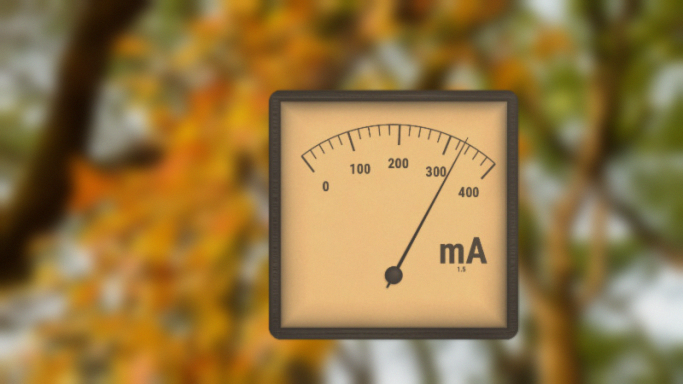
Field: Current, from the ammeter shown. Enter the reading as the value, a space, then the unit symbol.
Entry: 330 mA
